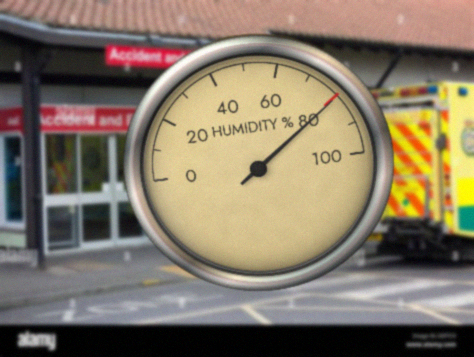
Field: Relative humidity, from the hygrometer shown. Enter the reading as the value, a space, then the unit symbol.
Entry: 80 %
